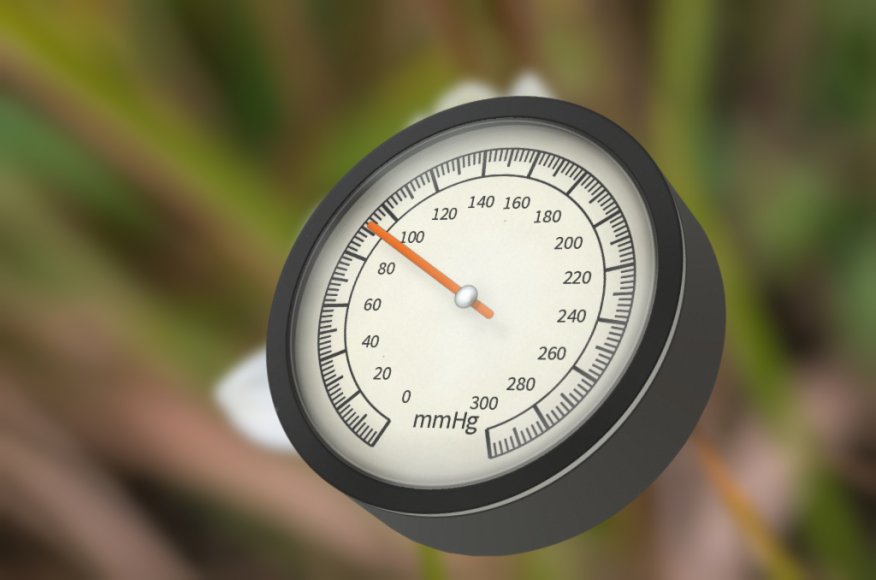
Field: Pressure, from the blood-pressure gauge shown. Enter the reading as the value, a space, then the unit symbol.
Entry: 92 mmHg
